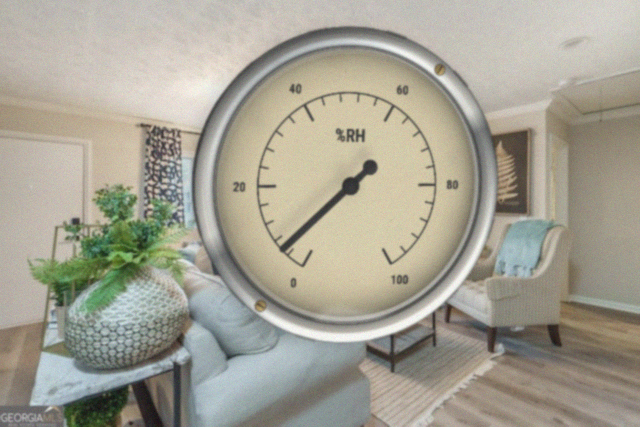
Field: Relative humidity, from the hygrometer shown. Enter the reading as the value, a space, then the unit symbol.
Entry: 6 %
